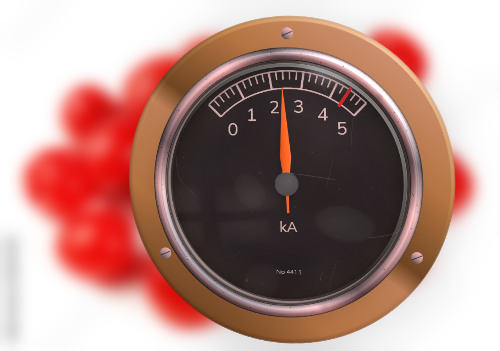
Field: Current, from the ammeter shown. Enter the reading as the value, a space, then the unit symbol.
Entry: 2.4 kA
